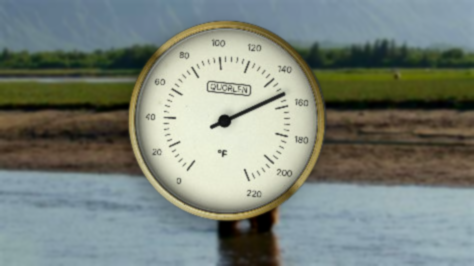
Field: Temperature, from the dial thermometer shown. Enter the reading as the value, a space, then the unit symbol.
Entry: 152 °F
